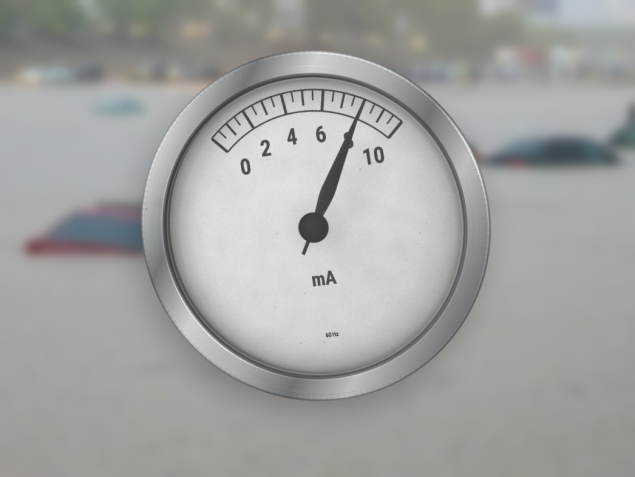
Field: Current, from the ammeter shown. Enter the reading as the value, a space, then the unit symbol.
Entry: 8 mA
